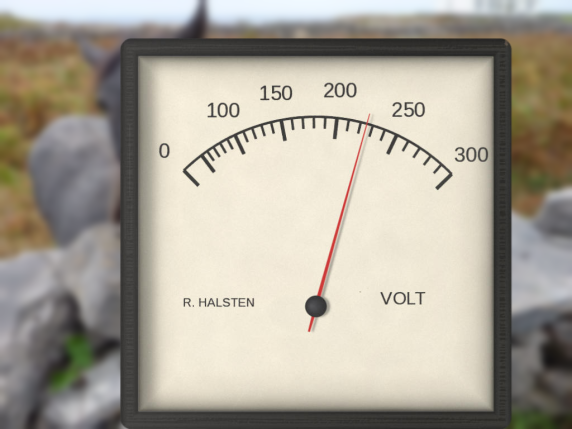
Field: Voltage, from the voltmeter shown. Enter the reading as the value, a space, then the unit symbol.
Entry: 225 V
